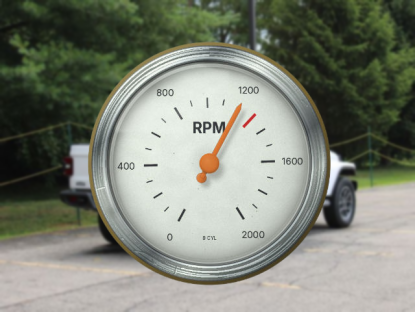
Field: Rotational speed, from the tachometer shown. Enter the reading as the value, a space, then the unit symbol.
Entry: 1200 rpm
